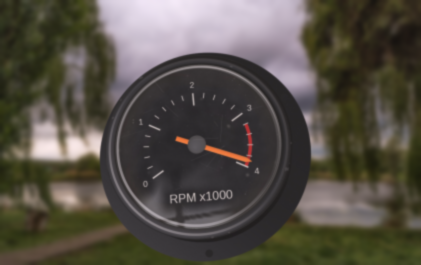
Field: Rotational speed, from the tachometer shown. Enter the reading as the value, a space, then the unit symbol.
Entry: 3900 rpm
